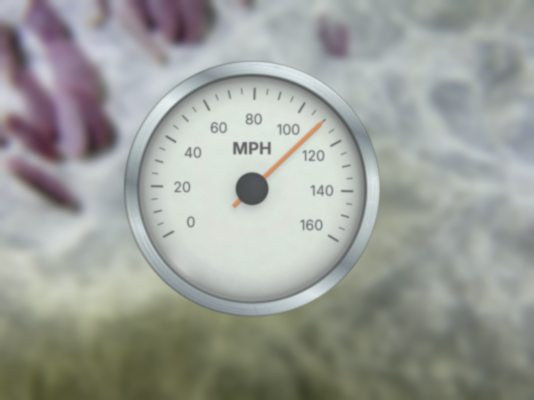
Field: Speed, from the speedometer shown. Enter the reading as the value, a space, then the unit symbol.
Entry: 110 mph
